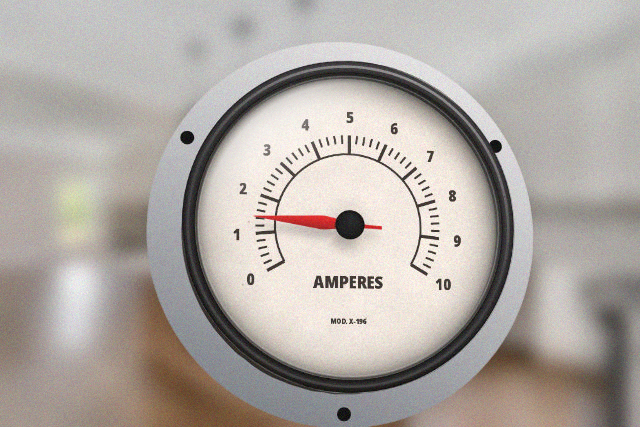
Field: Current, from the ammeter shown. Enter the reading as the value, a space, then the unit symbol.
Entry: 1.4 A
